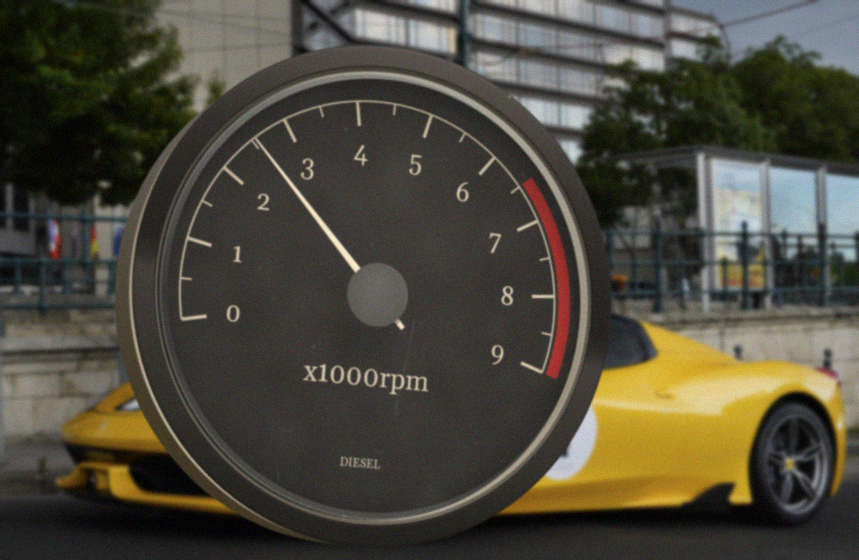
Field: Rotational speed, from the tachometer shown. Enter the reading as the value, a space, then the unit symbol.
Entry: 2500 rpm
